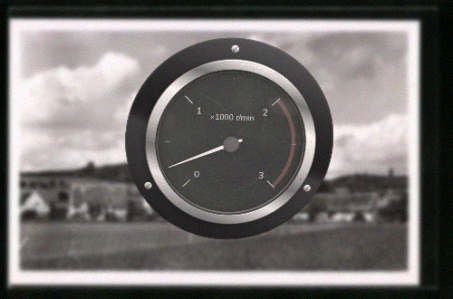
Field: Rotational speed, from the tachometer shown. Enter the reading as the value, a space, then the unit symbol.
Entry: 250 rpm
